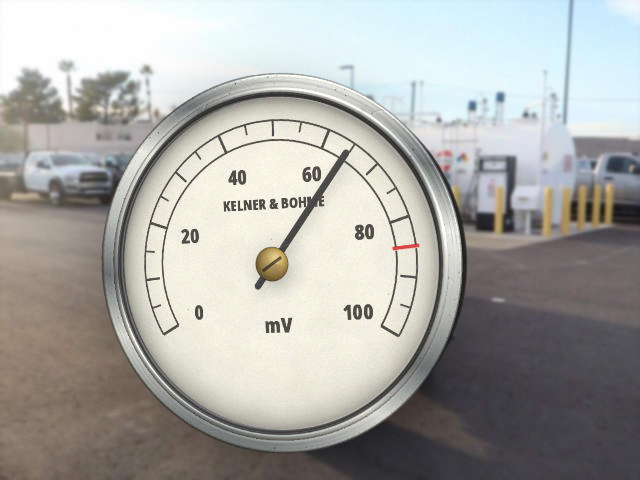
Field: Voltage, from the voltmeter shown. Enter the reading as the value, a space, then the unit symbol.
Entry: 65 mV
